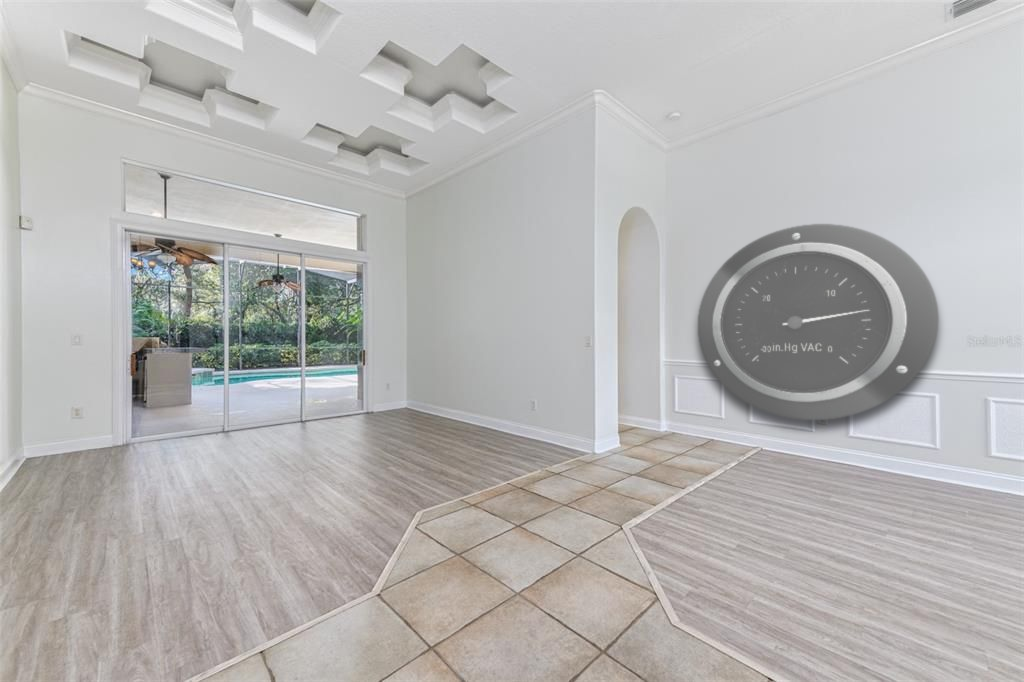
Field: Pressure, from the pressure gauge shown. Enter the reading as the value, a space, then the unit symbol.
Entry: -6 inHg
